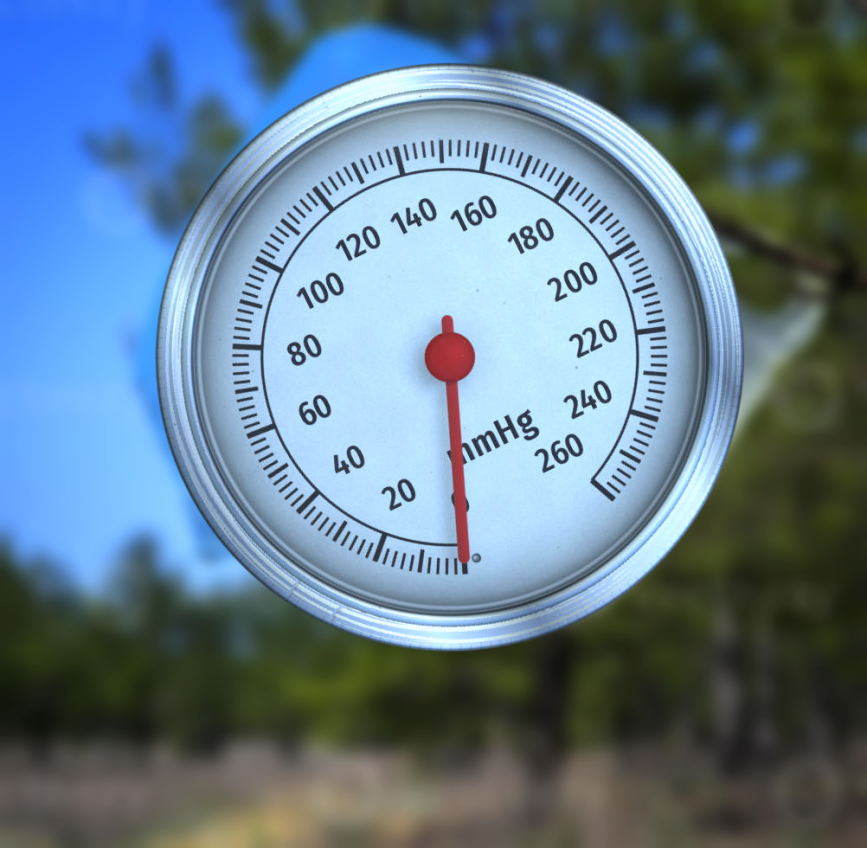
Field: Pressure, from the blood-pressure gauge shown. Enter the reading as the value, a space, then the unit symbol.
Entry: 0 mmHg
